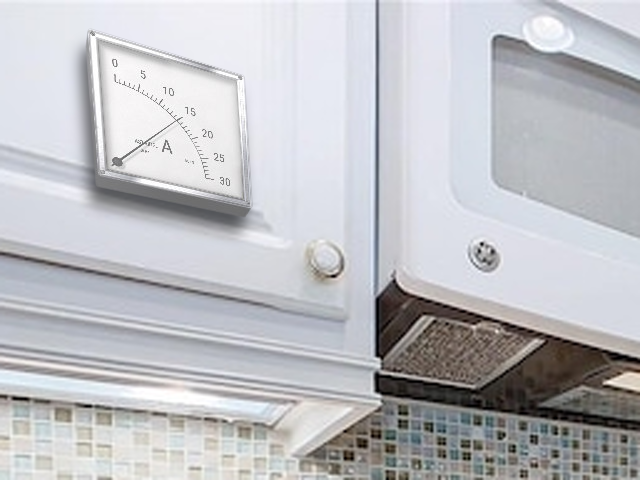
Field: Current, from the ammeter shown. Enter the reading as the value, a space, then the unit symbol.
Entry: 15 A
